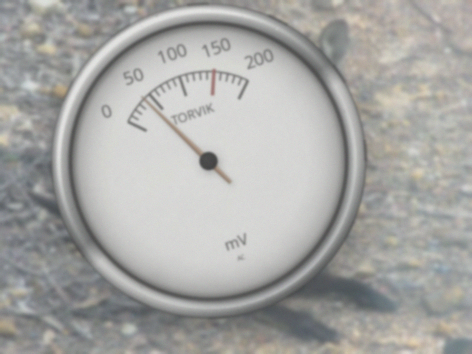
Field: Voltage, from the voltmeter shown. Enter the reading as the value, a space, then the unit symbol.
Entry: 40 mV
